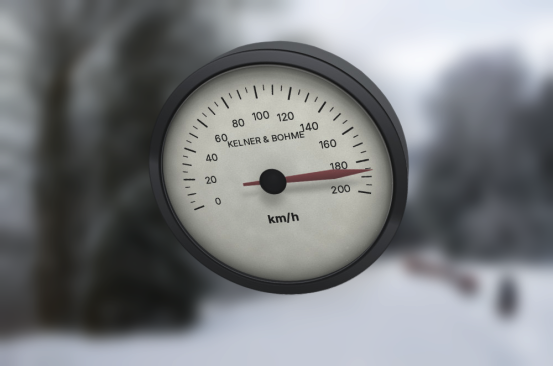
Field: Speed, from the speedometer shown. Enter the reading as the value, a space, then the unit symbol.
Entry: 185 km/h
